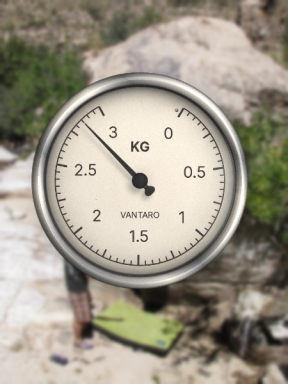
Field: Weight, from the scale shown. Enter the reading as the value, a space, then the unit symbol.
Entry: 2.85 kg
